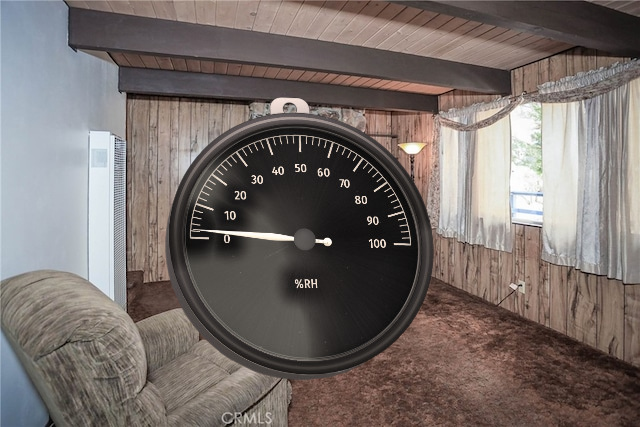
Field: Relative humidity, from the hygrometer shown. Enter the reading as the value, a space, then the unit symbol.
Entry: 2 %
